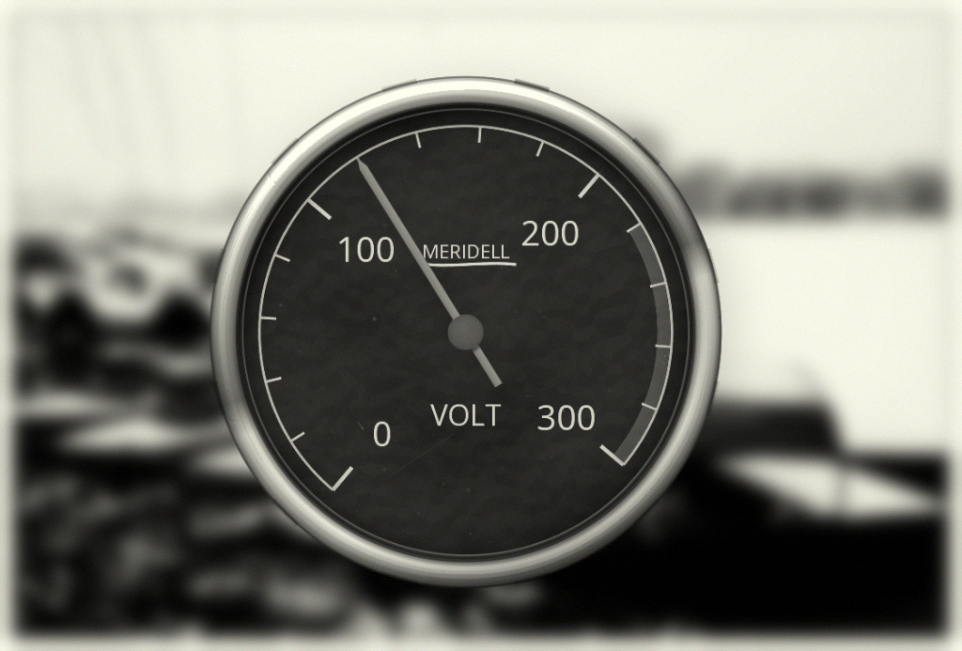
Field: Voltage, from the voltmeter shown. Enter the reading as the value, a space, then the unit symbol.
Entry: 120 V
